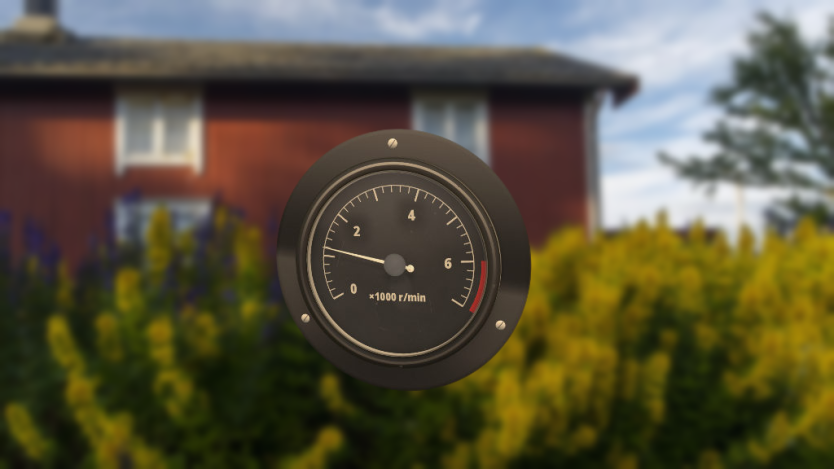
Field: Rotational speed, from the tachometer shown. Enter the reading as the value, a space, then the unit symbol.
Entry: 1200 rpm
